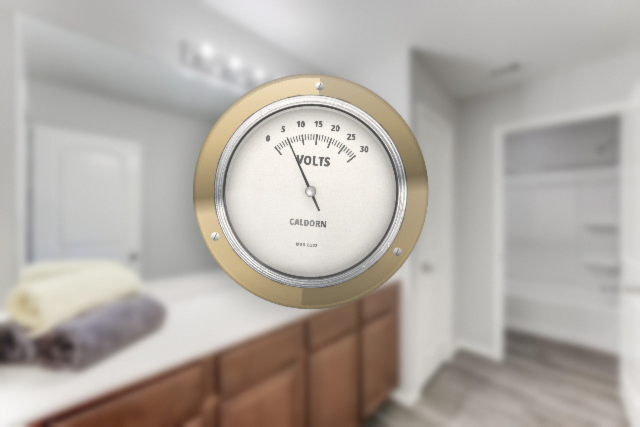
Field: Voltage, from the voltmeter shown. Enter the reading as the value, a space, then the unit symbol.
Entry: 5 V
